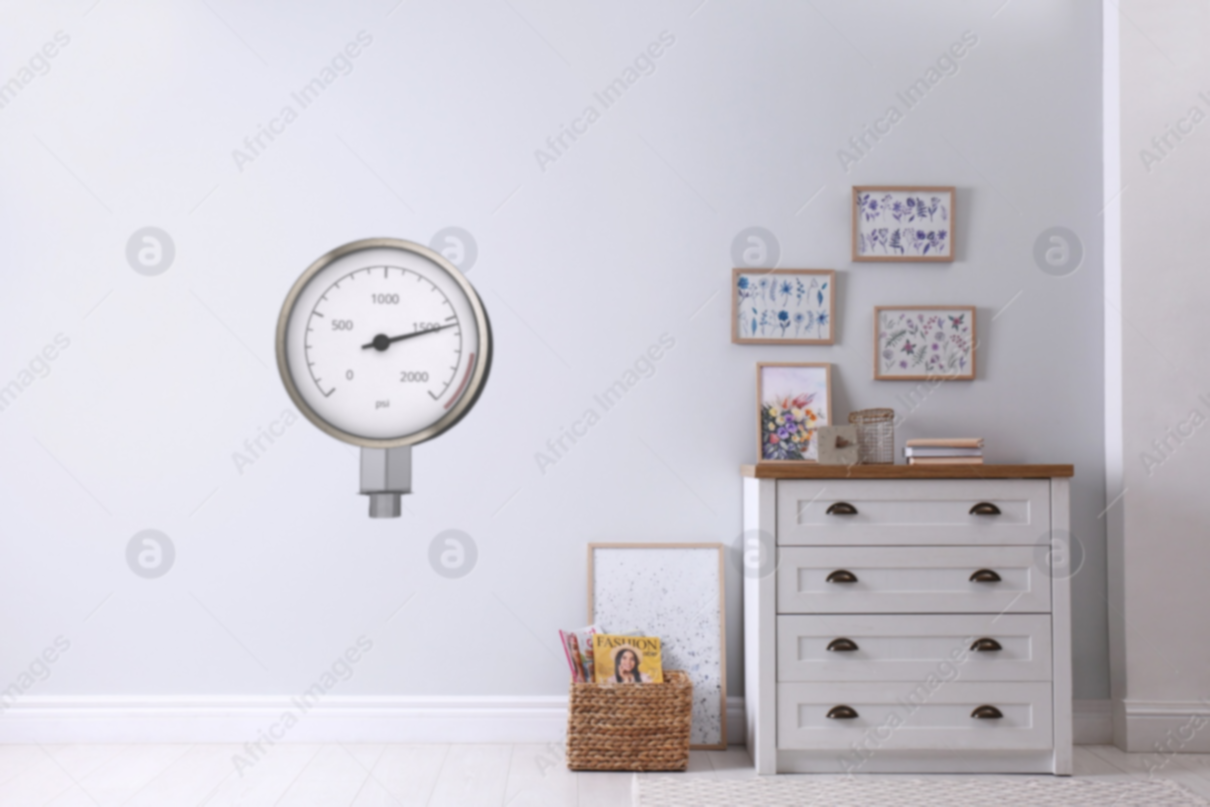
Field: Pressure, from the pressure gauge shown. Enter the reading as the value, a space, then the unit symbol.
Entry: 1550 psi
